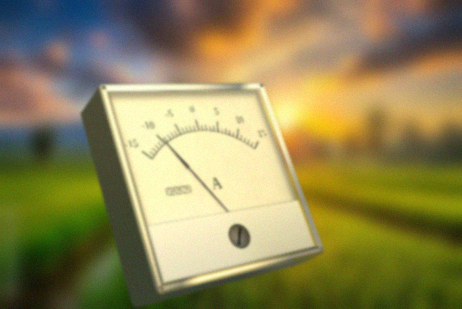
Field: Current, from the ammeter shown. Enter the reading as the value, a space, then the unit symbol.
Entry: -10 A
